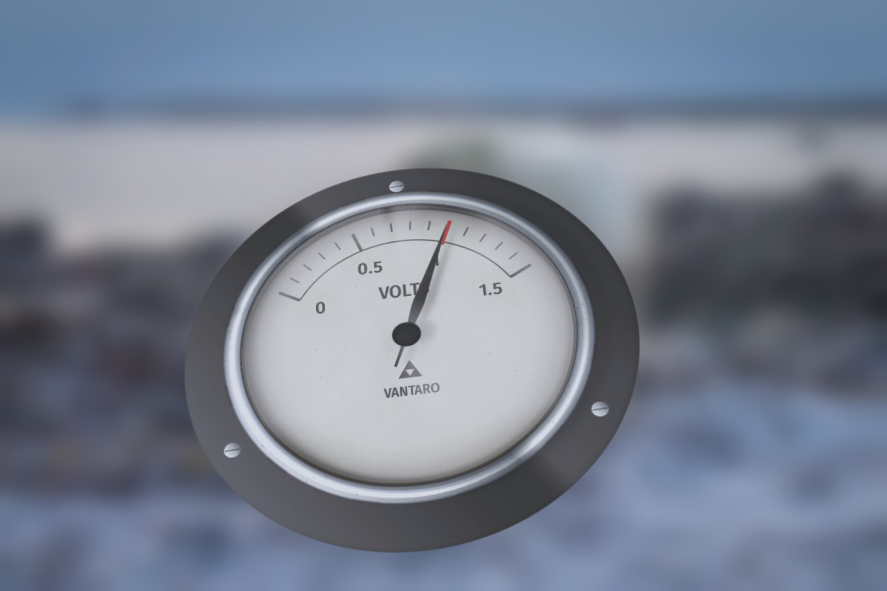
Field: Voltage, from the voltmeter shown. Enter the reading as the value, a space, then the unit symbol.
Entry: 1 V
